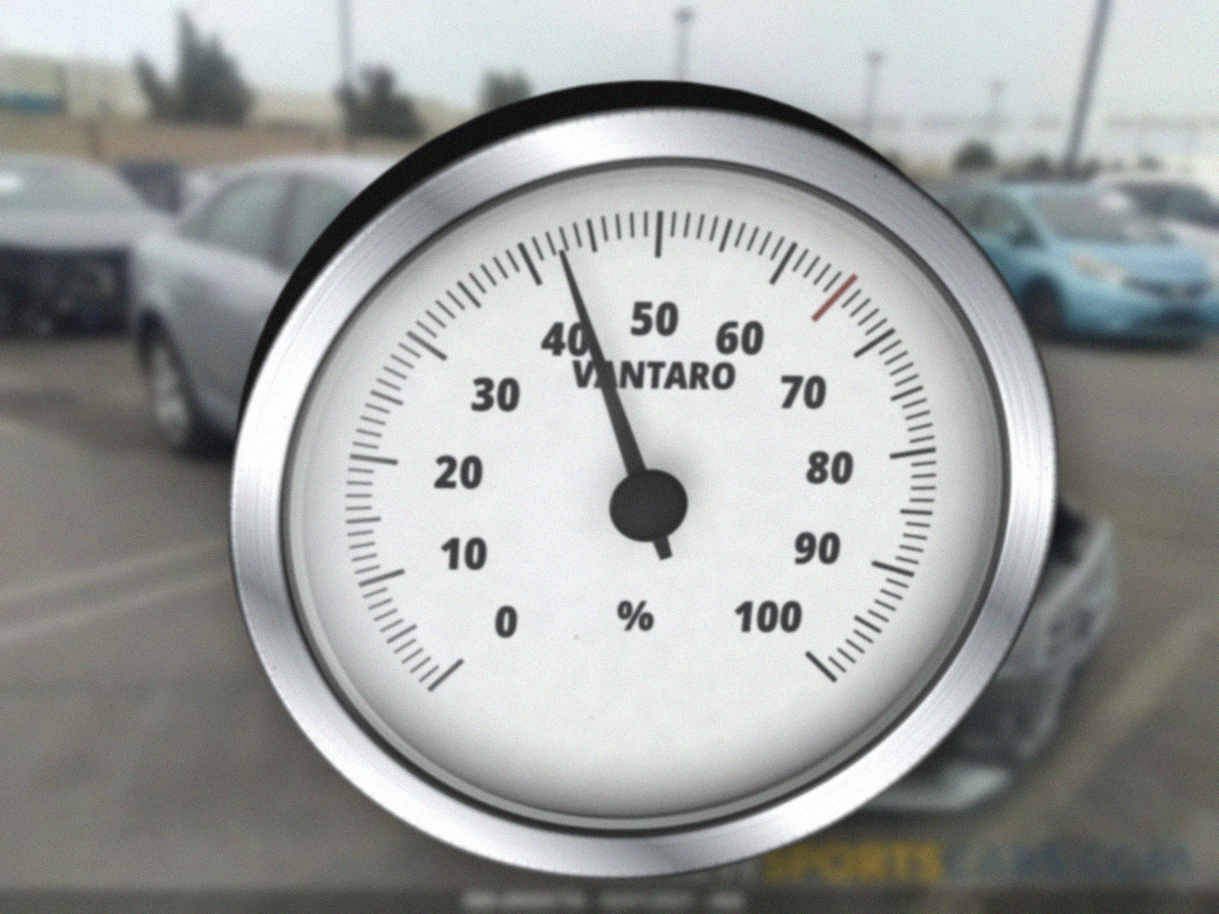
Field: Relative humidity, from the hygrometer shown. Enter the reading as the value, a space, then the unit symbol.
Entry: 42.5 %
